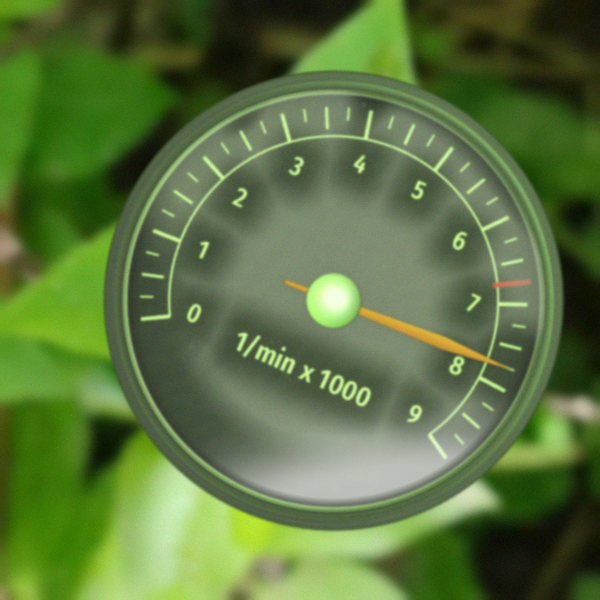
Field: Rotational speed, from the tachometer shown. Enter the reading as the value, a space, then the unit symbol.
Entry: 7750 rpm
